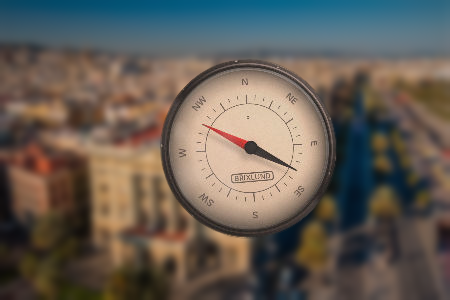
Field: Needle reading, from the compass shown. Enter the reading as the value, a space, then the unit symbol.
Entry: 300 °
